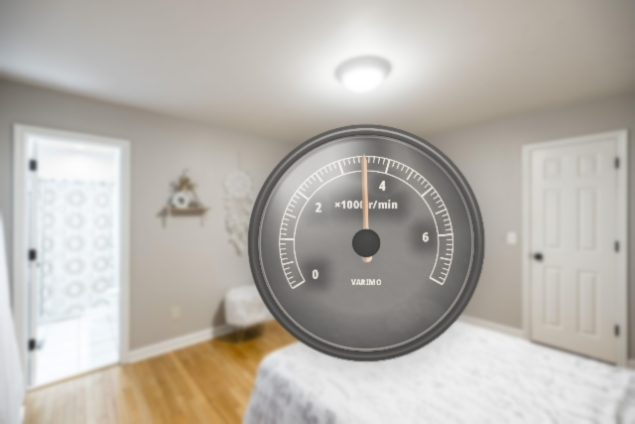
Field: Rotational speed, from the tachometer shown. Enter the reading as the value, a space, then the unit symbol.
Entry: 3500 rpm
